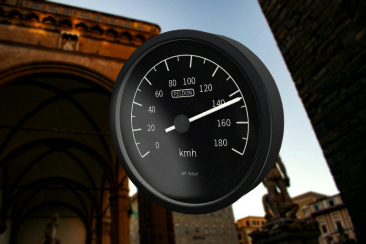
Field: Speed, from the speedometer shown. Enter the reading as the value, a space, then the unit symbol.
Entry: 145 km/h
